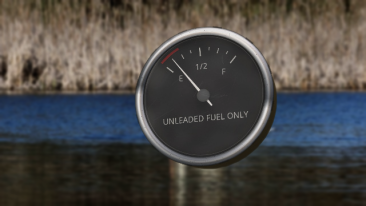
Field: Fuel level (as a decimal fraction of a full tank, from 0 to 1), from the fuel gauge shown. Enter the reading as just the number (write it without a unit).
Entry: 0.125
